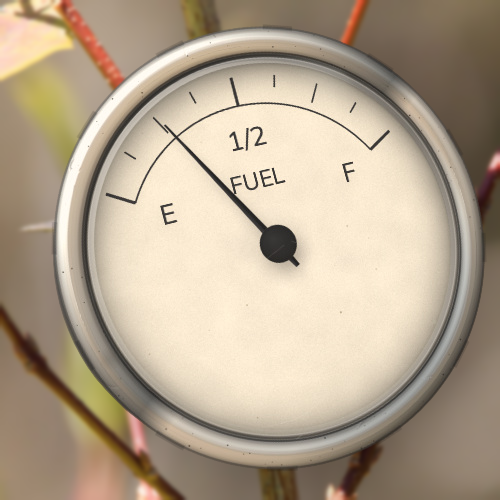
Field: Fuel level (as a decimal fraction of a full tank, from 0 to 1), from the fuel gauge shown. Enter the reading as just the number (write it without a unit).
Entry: 0.25
